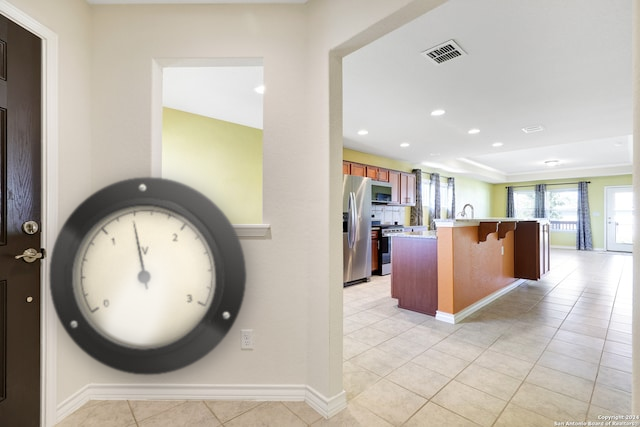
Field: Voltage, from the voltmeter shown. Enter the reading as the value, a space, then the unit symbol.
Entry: 1.4 V
